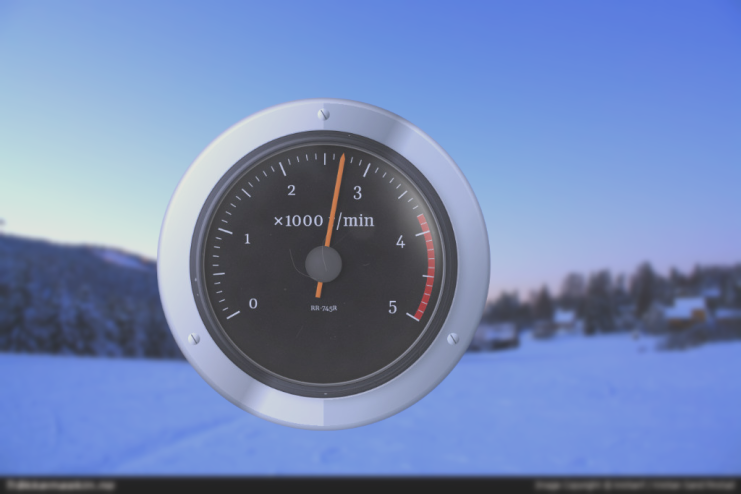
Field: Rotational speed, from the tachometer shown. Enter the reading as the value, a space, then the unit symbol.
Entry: 2700 rpm
